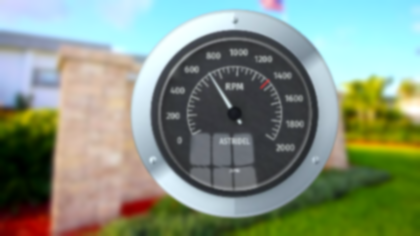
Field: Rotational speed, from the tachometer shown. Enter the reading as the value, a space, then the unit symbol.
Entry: 700 rpm
